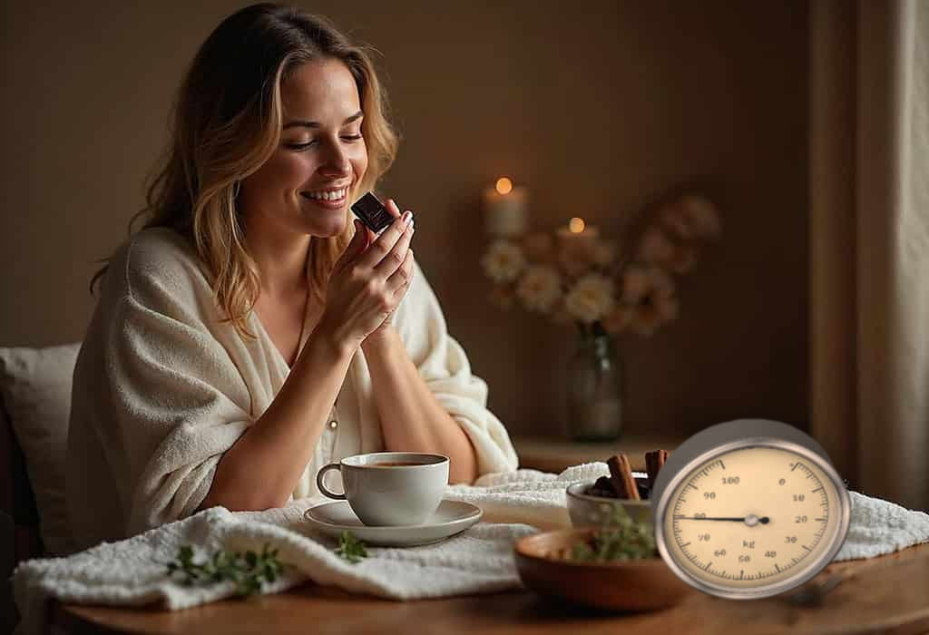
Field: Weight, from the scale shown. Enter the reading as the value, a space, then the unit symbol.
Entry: 80 kg
